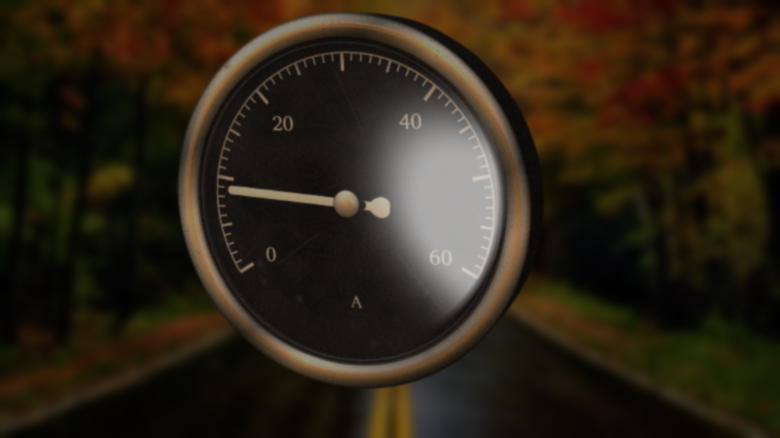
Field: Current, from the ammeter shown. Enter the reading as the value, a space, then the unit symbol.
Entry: 9 A
